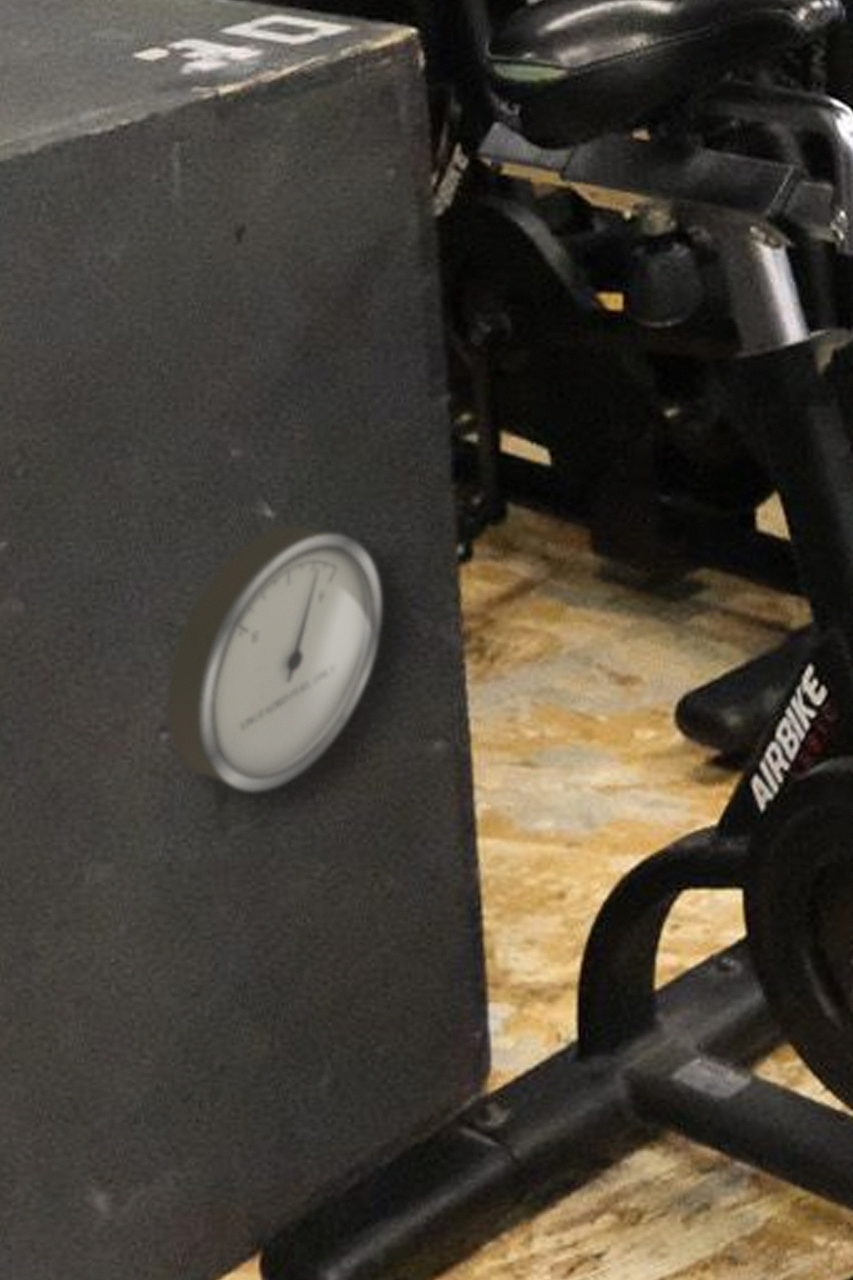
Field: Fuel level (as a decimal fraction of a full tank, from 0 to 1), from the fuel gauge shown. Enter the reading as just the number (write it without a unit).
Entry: 0.75
